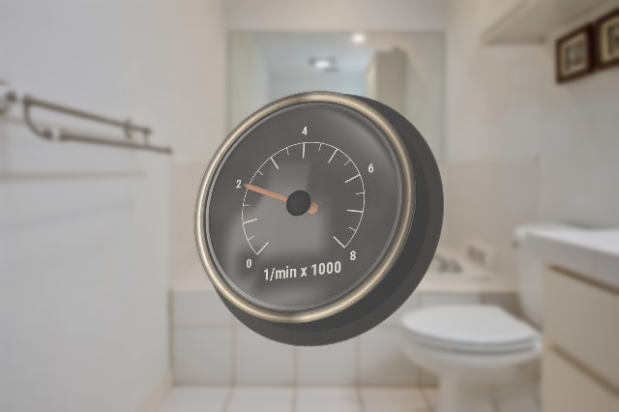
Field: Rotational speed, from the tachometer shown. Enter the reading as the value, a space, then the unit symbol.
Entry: 2000 rpm
